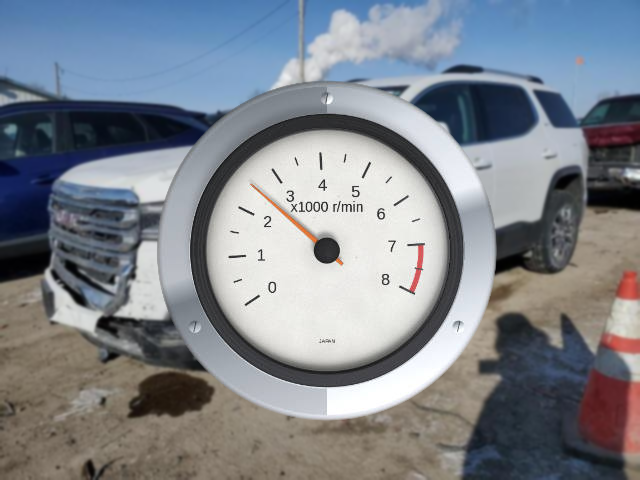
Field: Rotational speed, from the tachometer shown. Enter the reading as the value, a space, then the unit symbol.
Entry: 2500 rpm
